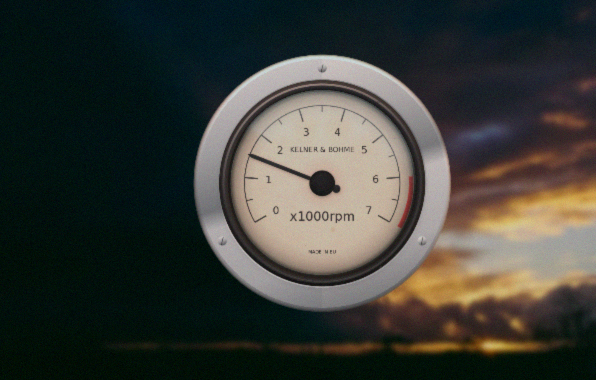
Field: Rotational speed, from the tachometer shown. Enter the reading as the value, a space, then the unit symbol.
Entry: 1500 rpm
